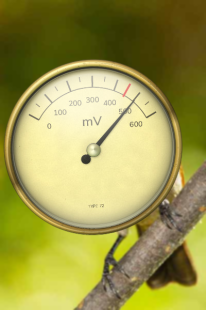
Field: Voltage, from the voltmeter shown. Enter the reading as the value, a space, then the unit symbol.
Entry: 500 mV
